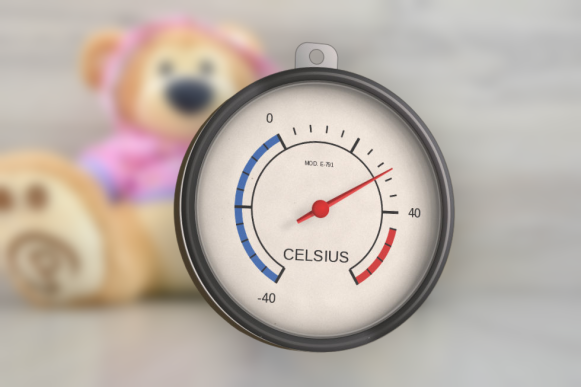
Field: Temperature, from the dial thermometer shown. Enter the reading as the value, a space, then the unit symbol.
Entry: 30 °C
